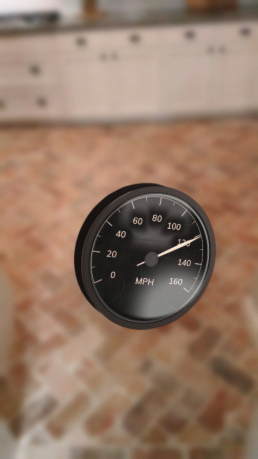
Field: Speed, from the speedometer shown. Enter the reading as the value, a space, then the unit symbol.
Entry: 120 mph
